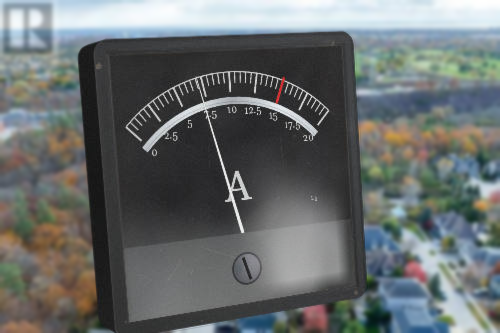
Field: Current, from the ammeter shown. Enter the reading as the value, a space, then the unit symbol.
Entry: 7 A
